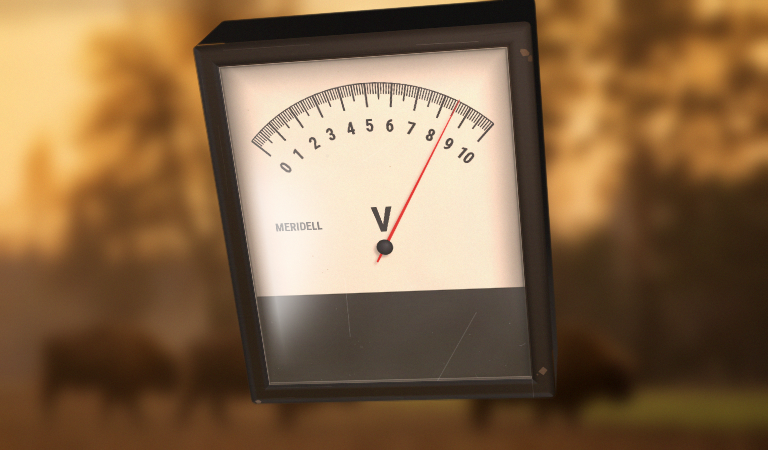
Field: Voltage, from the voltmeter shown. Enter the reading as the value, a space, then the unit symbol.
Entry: 8.5 V
